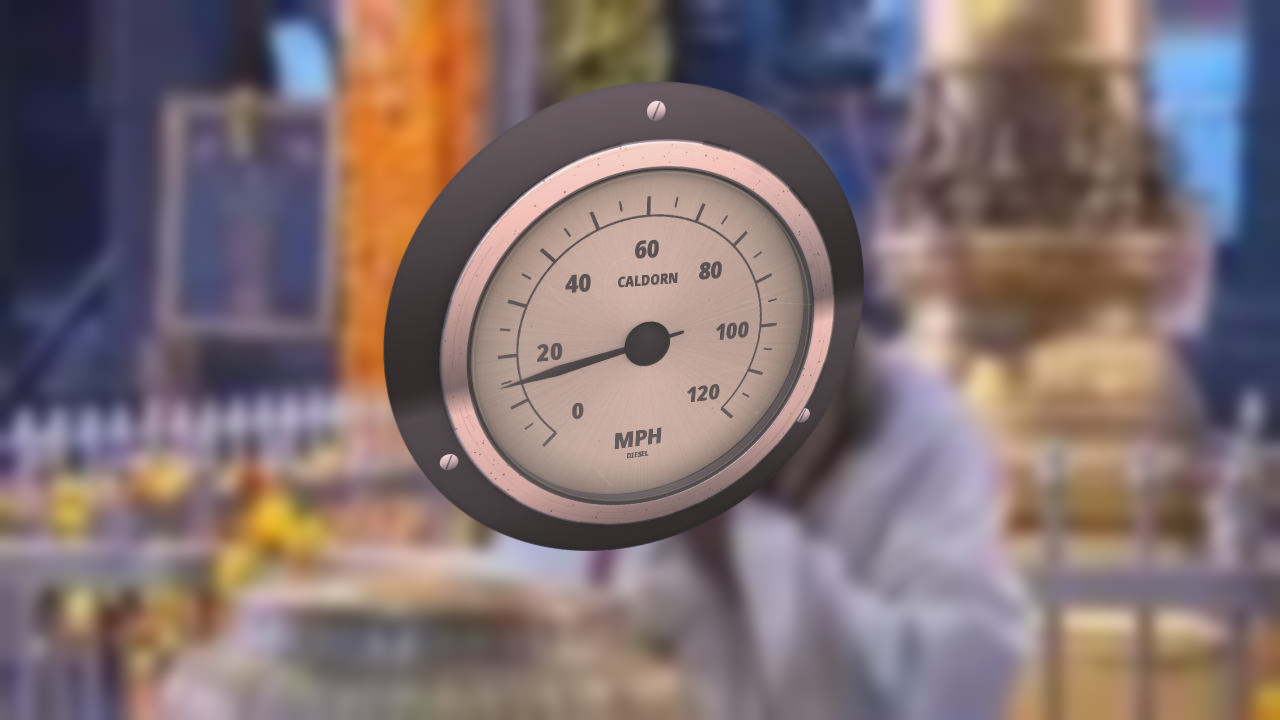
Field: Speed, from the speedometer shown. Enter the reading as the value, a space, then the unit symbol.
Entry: 15 mph
